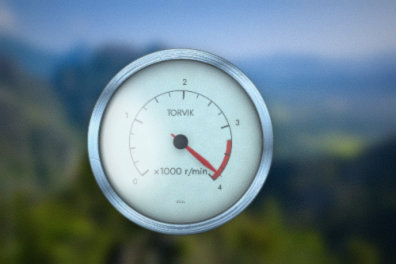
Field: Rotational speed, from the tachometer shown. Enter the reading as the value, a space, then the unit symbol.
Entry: 3875 rpm
